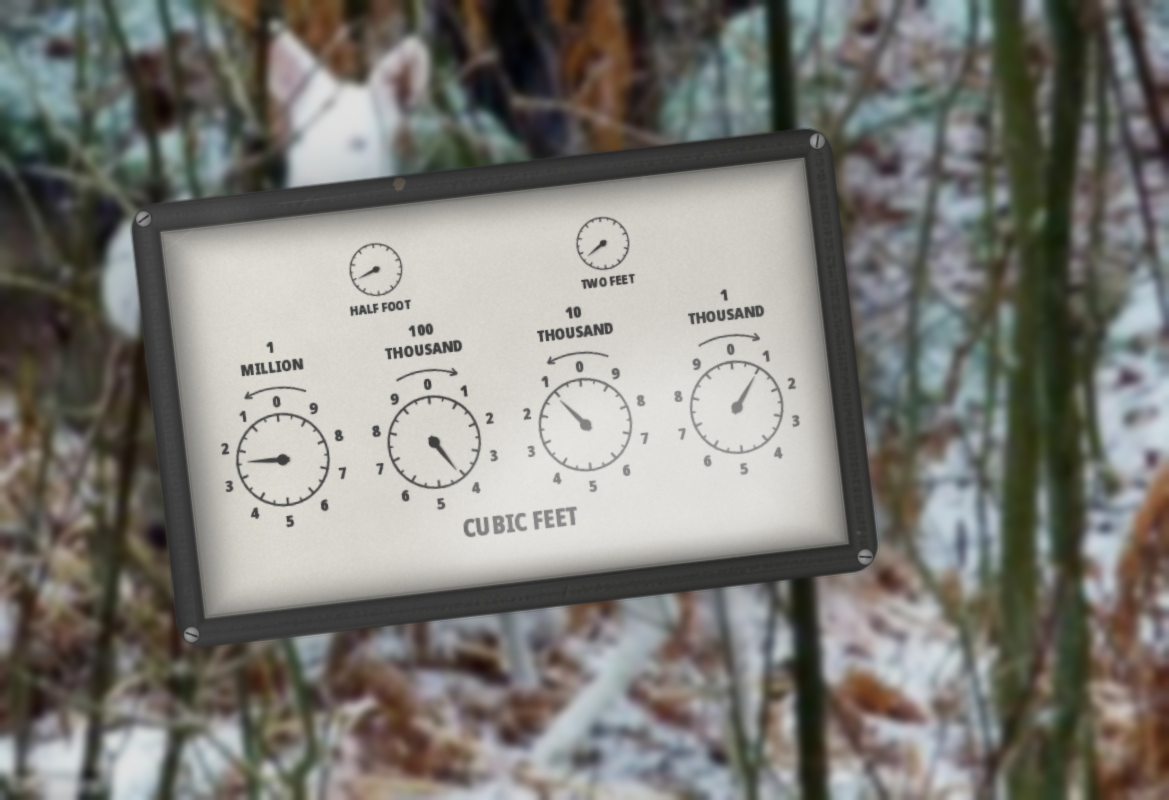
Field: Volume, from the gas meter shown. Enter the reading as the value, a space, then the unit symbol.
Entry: 241100 ft³
